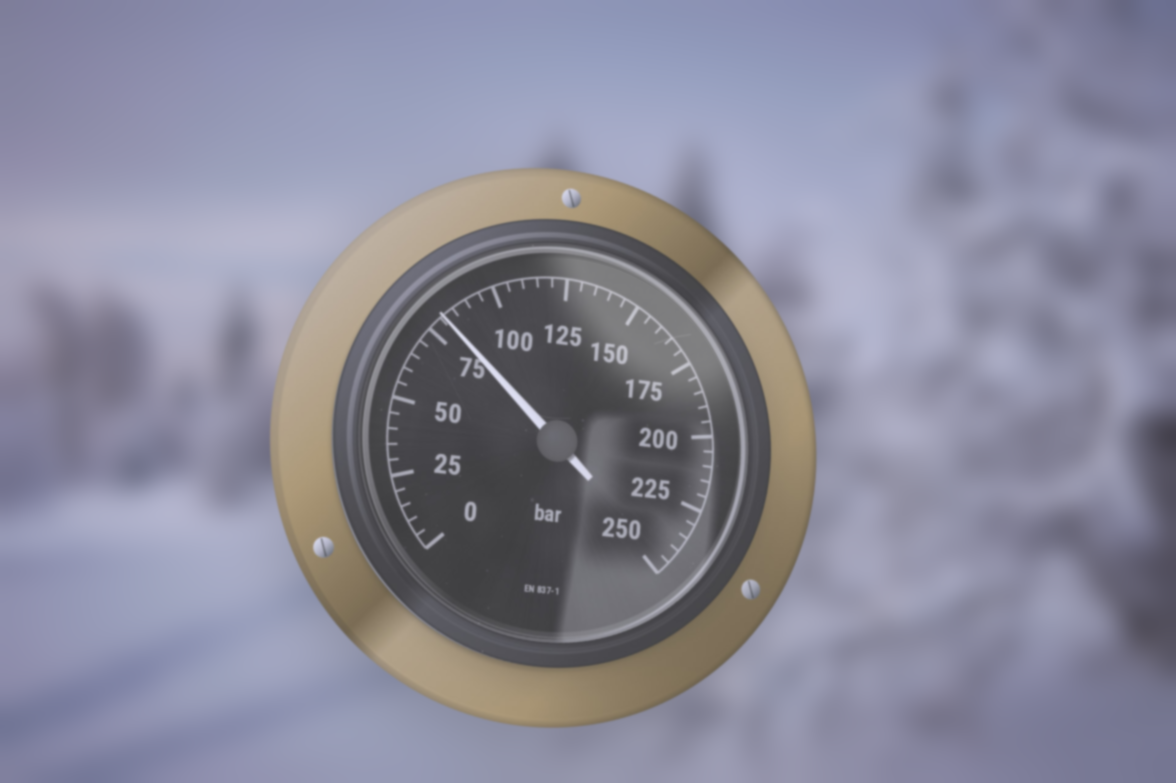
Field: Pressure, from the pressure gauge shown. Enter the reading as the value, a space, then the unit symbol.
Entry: 80 bar
